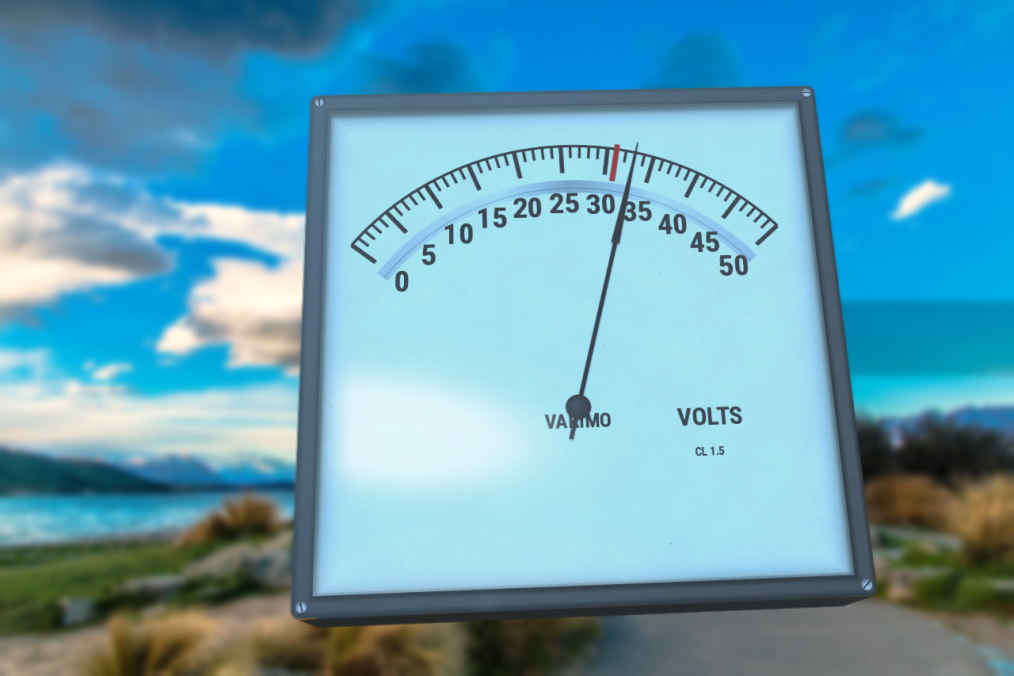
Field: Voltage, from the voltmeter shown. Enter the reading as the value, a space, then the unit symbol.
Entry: 33 V
